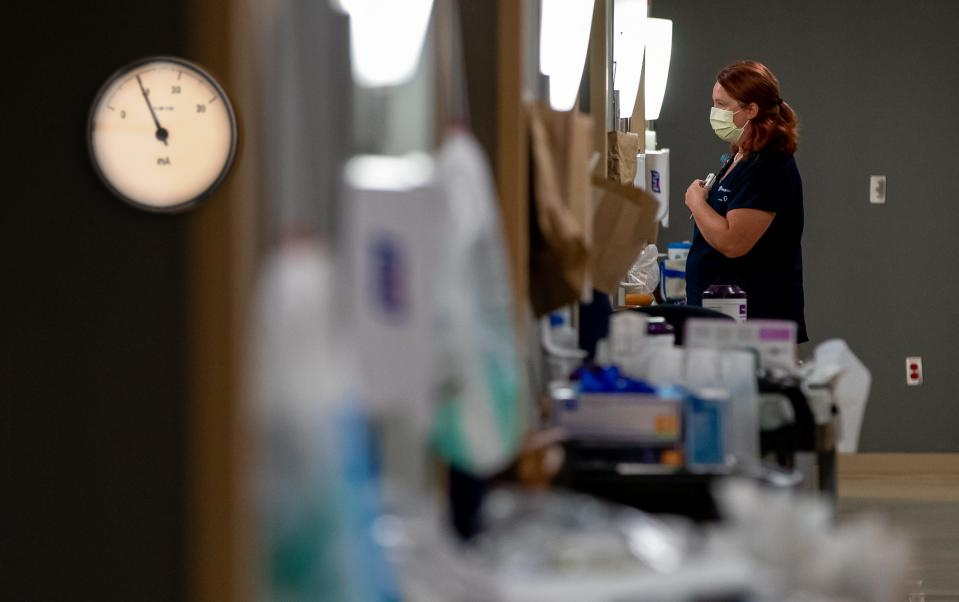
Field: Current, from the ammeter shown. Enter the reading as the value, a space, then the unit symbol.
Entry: 10 mA
